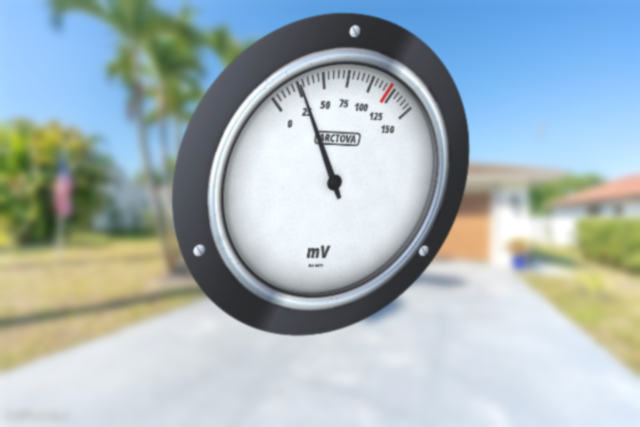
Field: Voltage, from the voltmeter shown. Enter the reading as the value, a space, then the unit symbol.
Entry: 25 mV
